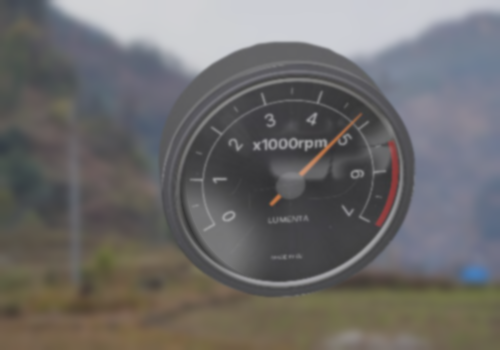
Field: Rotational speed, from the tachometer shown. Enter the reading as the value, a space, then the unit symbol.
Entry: 4750 rpm
